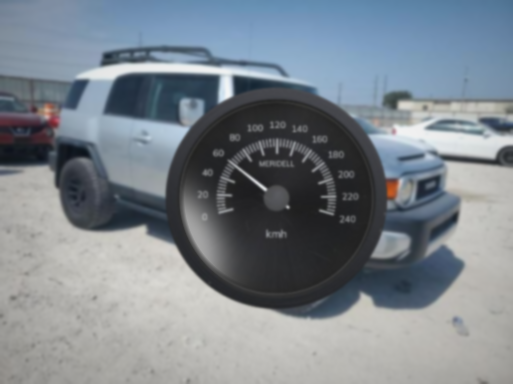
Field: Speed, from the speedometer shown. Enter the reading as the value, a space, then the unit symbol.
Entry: 60 km/h
